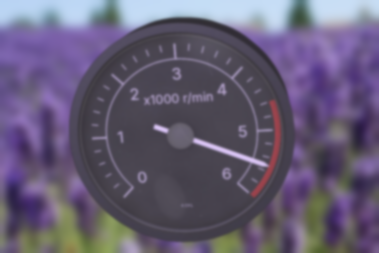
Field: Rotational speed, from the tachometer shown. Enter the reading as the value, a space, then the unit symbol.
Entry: 5500 rpm
